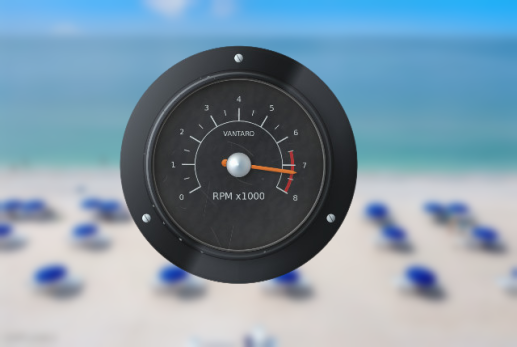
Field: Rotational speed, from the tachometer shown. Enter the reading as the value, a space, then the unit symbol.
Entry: 7250 rpm
